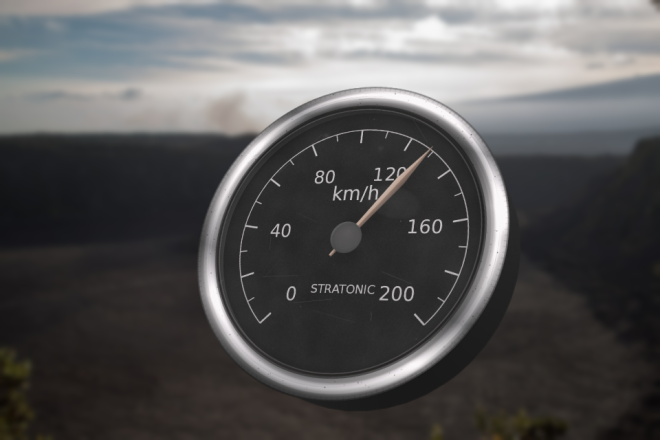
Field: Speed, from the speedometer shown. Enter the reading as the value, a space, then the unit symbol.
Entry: 130 km/h
